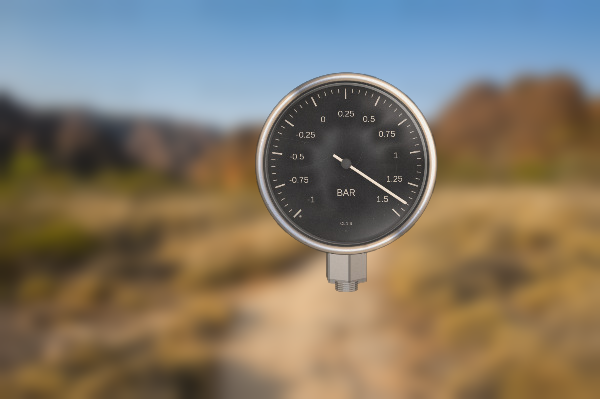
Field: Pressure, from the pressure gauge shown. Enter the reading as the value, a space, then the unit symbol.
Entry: 1.4 bar
